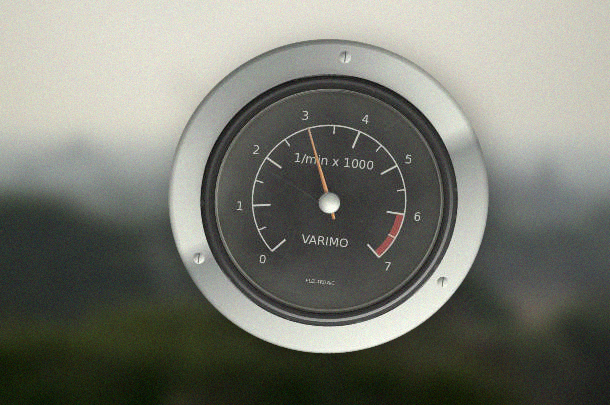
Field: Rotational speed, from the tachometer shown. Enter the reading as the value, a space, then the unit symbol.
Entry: 3000 rpm
